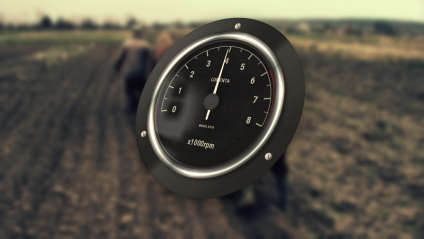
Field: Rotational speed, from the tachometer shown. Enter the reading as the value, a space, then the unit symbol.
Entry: 4000 rpm
